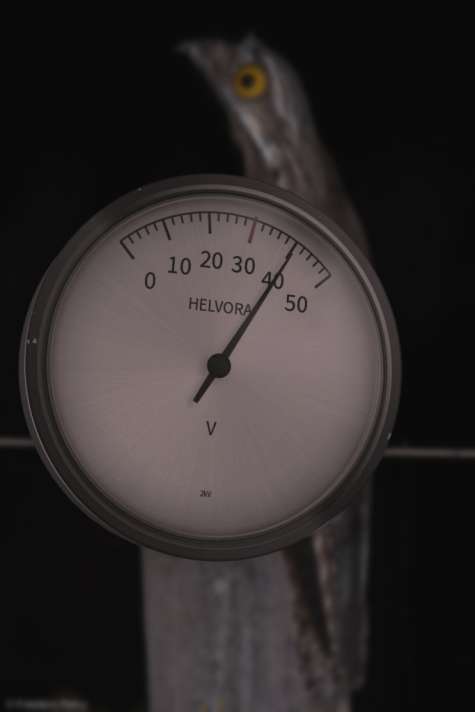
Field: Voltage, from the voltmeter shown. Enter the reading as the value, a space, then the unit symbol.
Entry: 40 V
